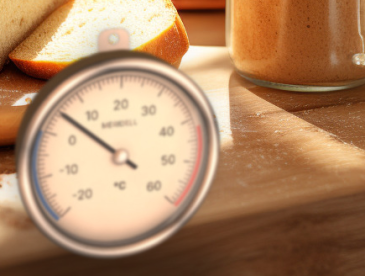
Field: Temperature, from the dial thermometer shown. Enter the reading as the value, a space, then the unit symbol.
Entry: 5 °C
